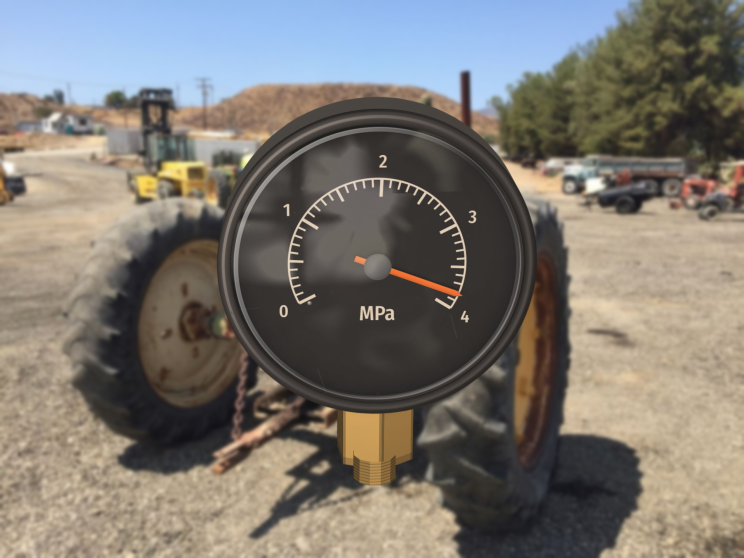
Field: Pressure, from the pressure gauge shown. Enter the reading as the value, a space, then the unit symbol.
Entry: 3.8 MPa
